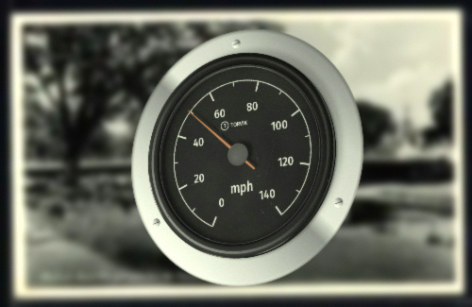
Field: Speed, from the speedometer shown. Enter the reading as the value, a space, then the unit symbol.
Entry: 50 mph
